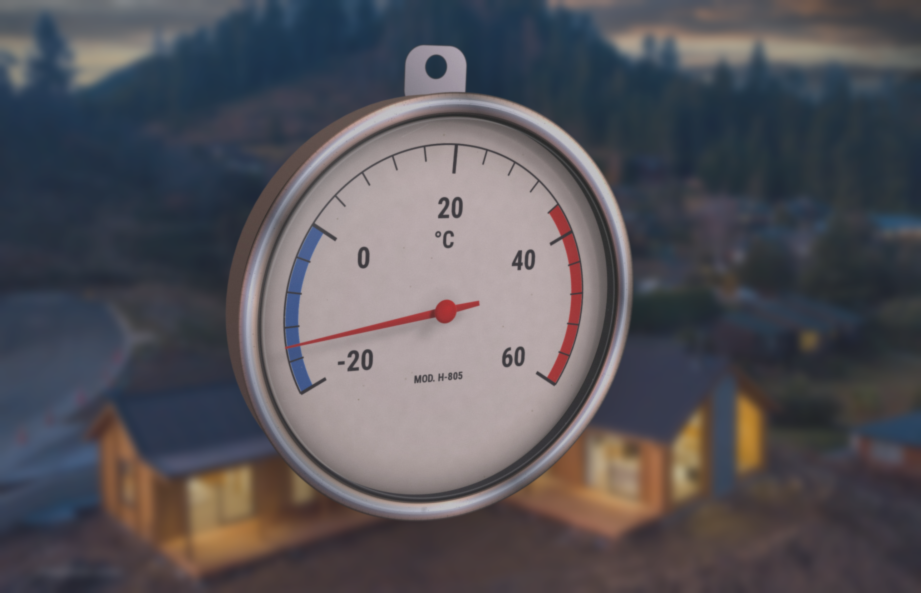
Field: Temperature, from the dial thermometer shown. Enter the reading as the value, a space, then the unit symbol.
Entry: -14 °C
